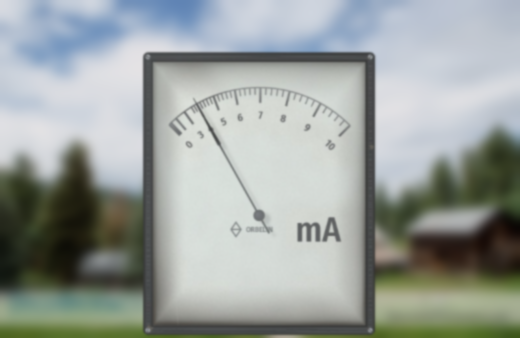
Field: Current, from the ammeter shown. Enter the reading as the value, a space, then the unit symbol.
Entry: 4 mA
